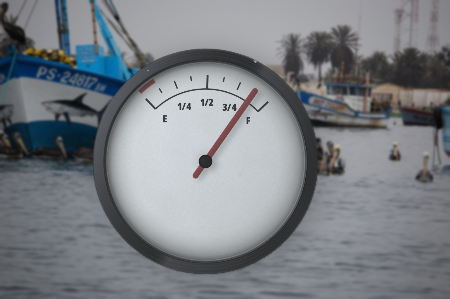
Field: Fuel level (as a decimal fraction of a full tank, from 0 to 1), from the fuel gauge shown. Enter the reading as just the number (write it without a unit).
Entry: 0.875
